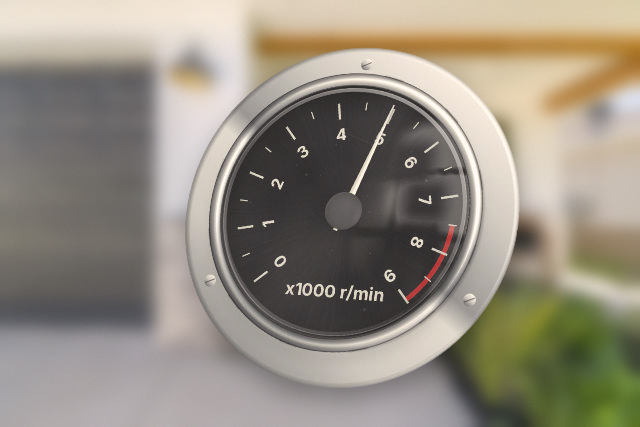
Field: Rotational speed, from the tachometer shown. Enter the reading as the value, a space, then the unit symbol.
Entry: 5000 rpm
